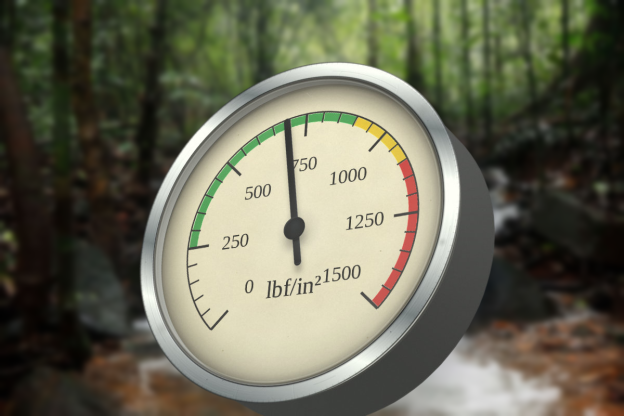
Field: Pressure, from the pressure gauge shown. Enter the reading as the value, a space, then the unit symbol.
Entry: 700 psi
